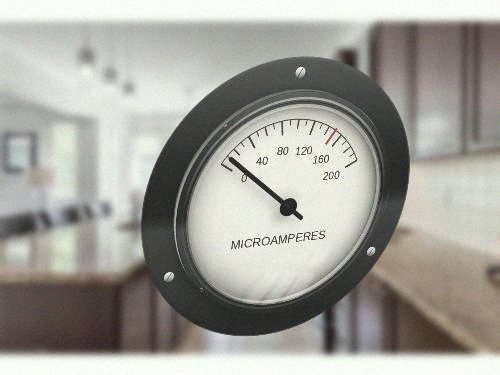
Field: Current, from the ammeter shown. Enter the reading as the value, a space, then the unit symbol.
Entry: 10 µA
